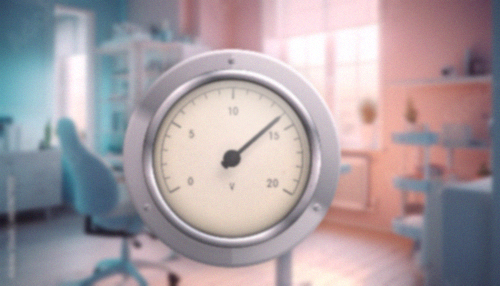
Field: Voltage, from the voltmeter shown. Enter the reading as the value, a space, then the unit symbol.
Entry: 14 V
